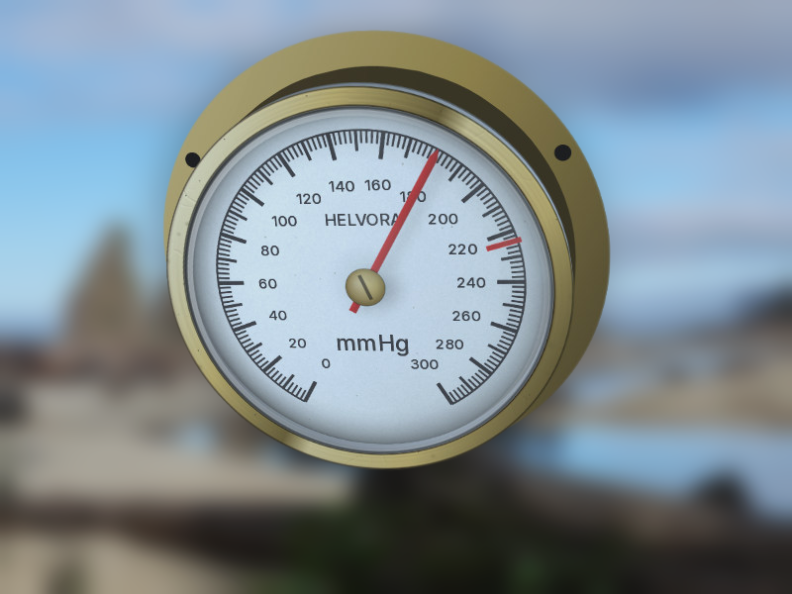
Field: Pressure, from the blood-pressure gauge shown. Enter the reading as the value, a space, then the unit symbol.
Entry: 180 mmHg
